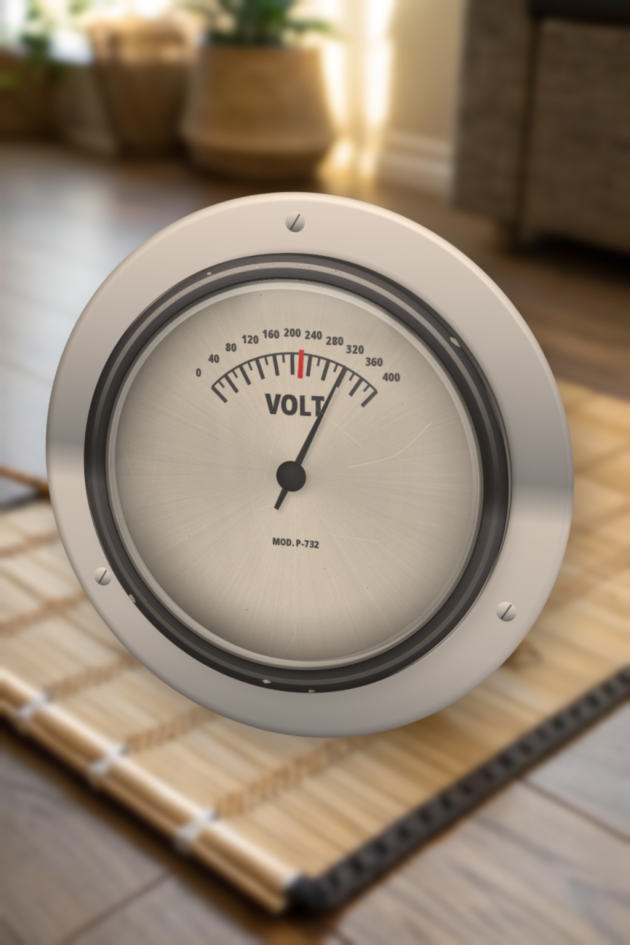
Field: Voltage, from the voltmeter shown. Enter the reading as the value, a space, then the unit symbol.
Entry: 320 V
